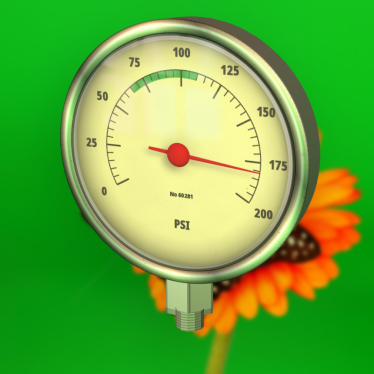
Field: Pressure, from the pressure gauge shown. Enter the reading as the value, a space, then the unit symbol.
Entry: 180 psi
